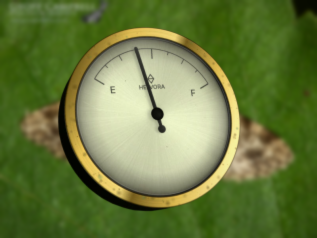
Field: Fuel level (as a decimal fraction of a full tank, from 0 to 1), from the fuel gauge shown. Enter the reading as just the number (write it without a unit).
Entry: 0.375
